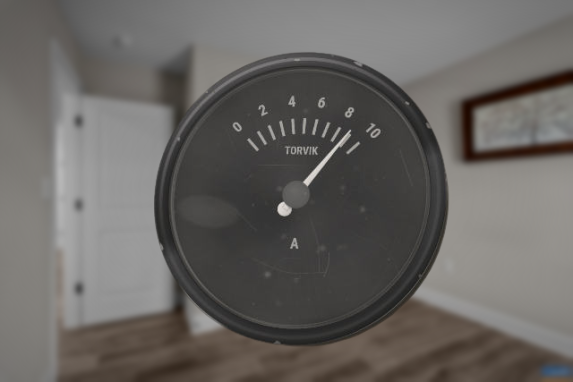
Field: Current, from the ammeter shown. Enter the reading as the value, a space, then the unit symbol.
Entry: 9 A
